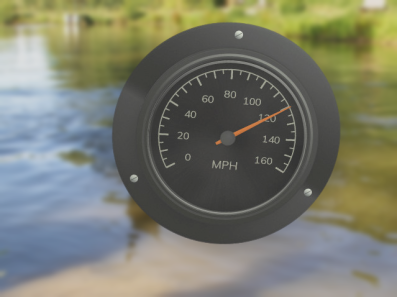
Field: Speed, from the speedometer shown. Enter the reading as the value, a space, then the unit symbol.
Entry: 120 mph
